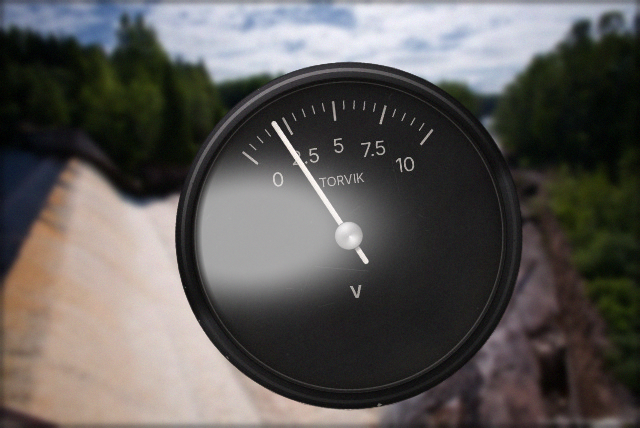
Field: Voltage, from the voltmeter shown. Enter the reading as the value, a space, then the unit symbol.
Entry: 2 V
